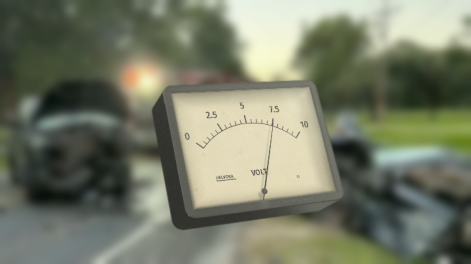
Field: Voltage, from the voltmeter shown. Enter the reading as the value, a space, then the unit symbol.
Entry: 7.5 V
